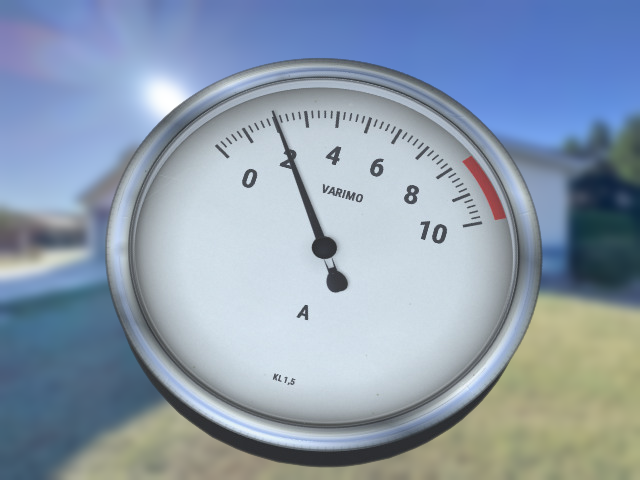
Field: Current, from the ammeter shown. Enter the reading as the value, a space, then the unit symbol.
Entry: 2 A
